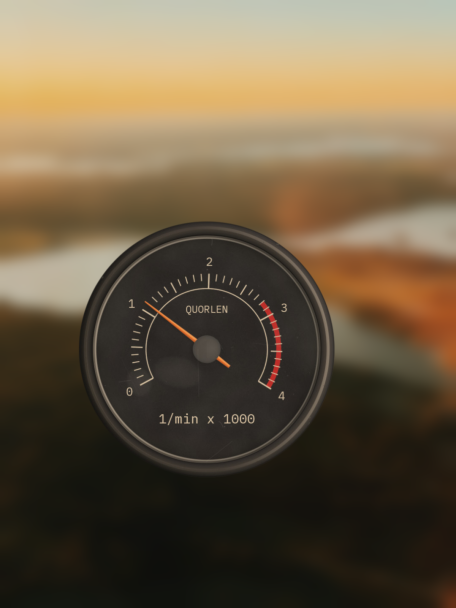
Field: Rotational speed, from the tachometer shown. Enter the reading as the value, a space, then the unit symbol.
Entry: 1100 rpm
